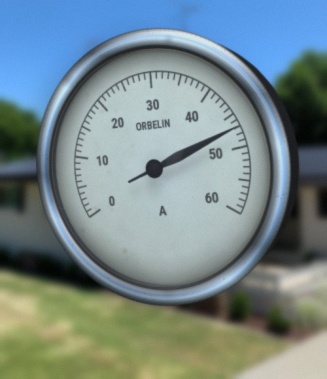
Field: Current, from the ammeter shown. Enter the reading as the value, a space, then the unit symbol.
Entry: 47 A
